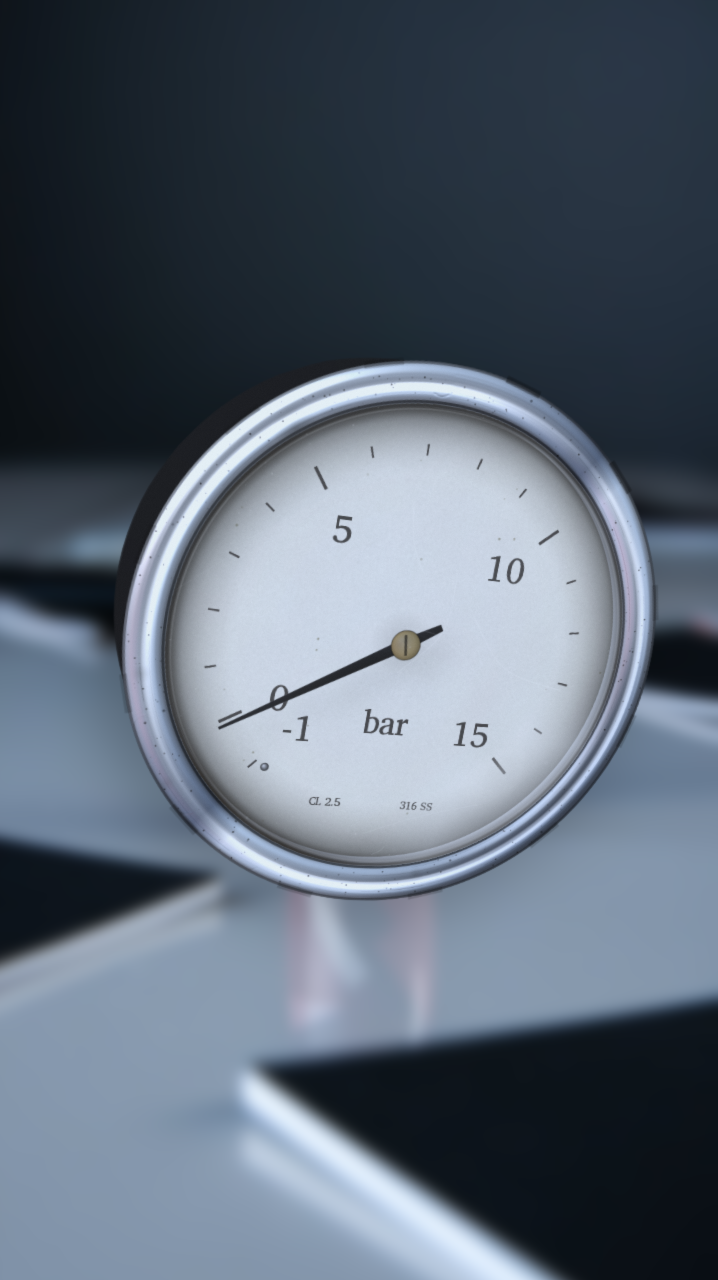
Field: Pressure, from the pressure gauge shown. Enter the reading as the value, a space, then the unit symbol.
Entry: 0 bar
